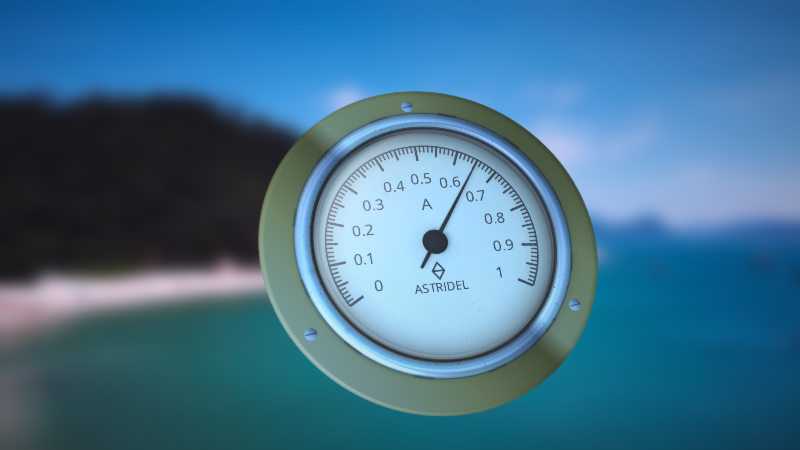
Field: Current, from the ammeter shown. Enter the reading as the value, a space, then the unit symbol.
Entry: 0.65 A
